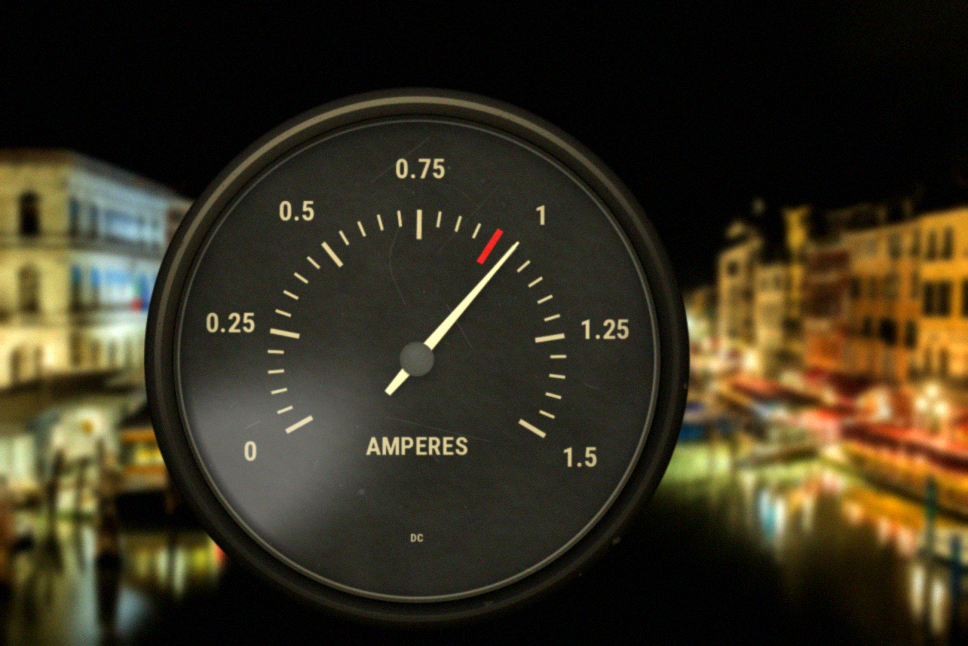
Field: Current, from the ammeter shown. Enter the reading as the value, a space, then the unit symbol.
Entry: 1 A
